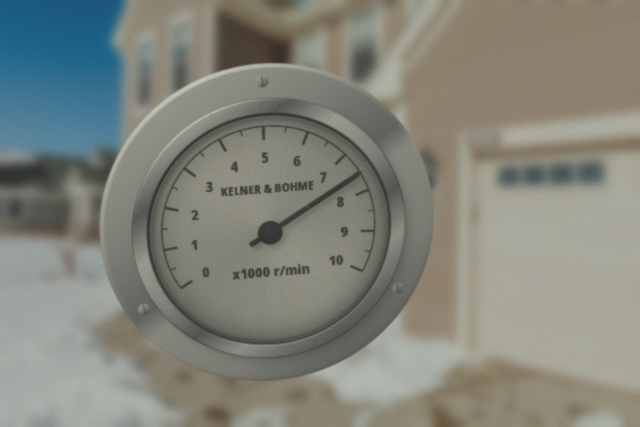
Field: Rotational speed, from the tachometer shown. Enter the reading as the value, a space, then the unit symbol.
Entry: 7500 rpm
